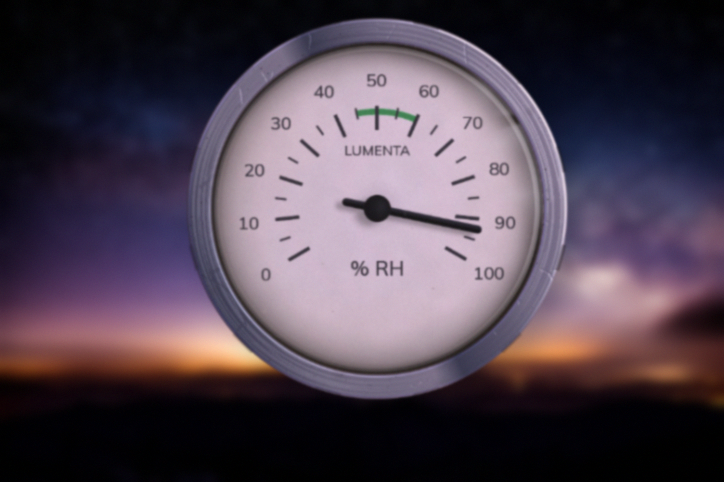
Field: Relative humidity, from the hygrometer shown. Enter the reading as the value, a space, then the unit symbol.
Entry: 92.5 %
